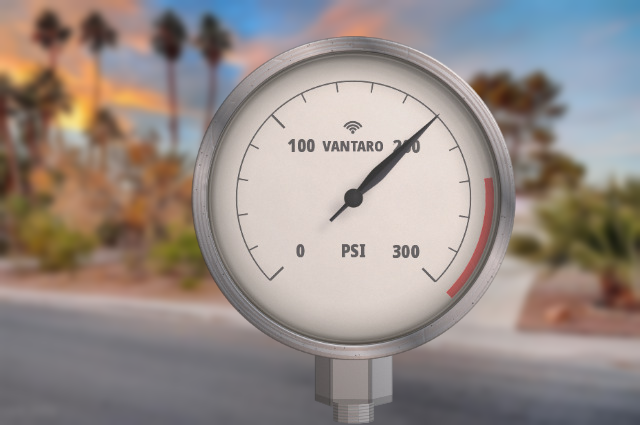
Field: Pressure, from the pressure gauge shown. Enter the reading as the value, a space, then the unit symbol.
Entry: 200 psi
